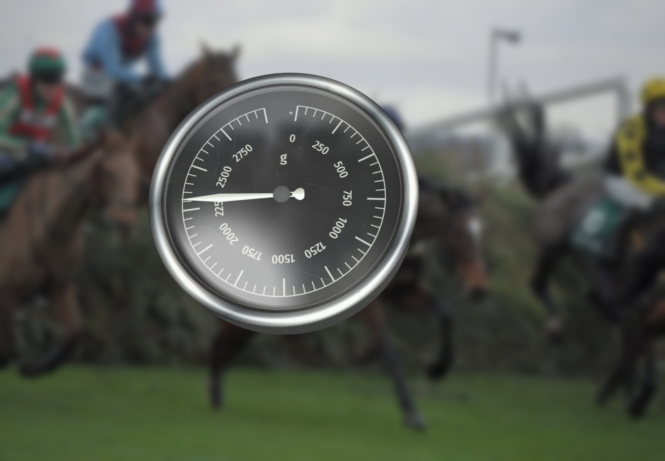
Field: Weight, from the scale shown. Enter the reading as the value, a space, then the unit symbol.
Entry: 2300 g
